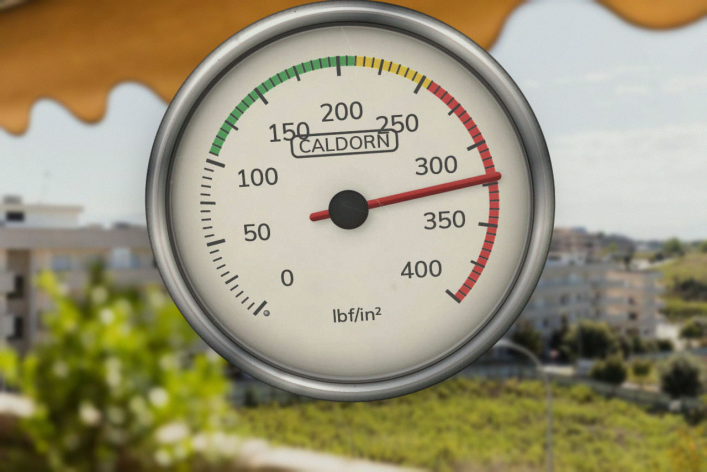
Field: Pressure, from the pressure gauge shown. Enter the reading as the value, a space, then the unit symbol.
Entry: 320 psi
